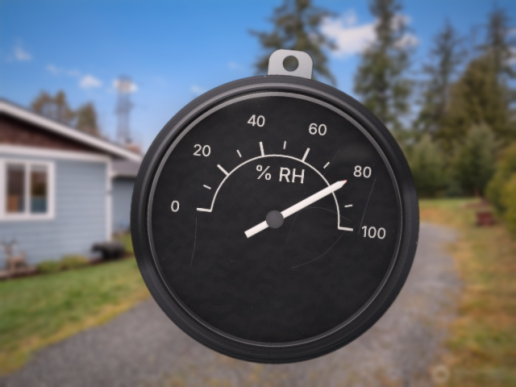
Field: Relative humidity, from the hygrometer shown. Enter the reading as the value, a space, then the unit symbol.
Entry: 80 %
